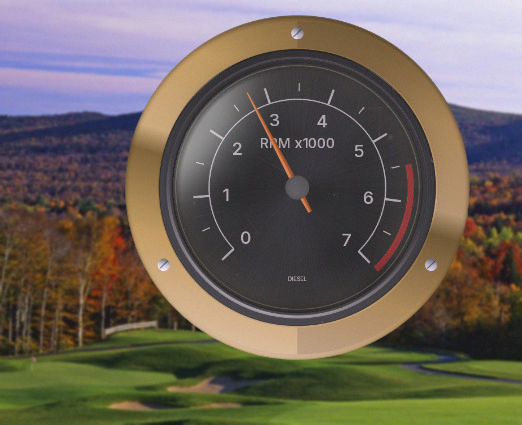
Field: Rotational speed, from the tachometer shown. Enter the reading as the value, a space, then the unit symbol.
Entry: 2750 rpm
